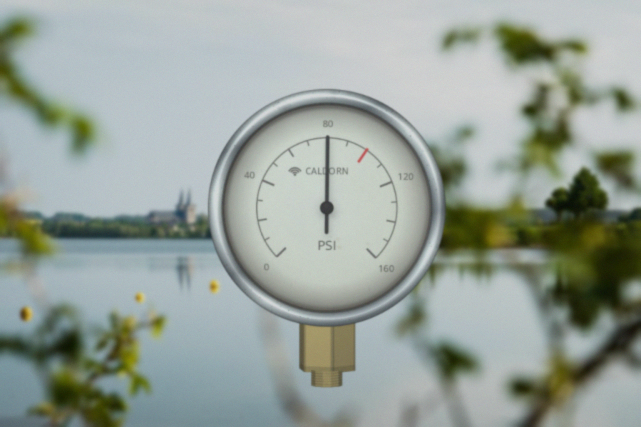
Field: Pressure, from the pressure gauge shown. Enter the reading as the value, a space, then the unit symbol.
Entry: 80 psi
